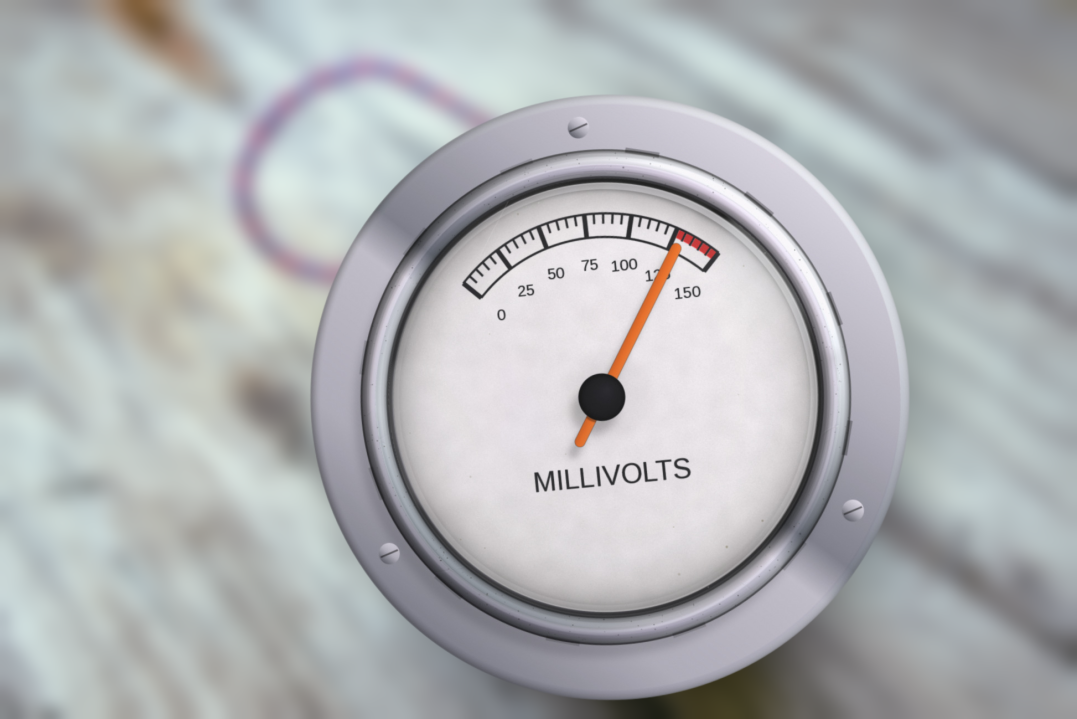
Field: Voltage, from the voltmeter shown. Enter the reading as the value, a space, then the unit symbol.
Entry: 130 mV
